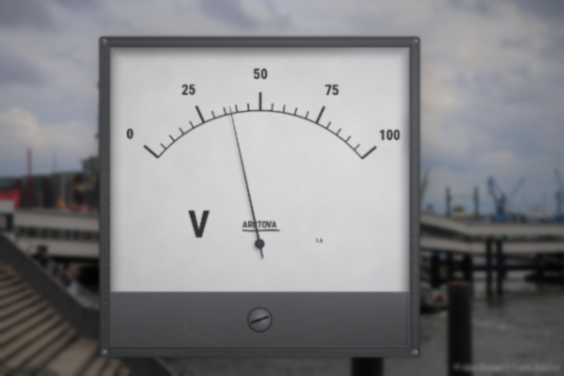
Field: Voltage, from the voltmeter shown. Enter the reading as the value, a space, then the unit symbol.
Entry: 37.5 V
